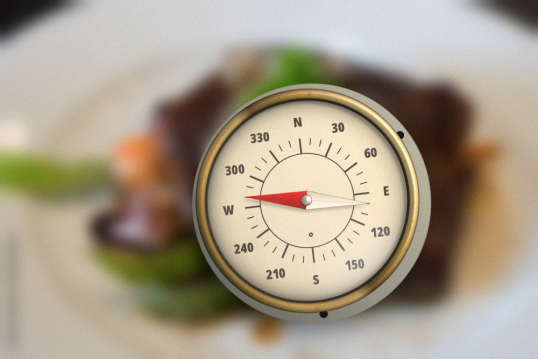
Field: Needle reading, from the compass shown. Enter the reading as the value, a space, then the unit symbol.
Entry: 280 °
